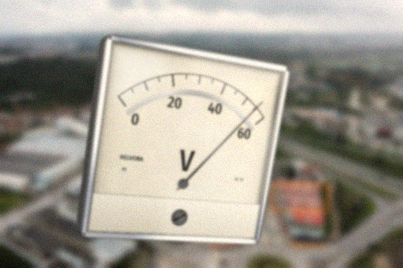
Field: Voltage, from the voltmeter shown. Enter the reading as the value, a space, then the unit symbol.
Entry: 55 V
